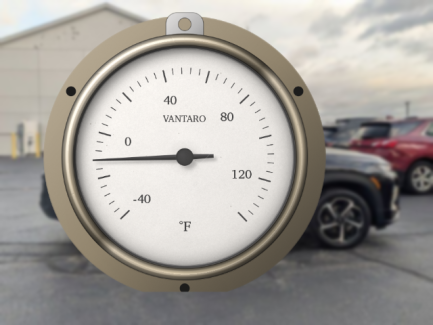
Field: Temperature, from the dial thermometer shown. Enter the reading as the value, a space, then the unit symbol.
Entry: -12 °F
